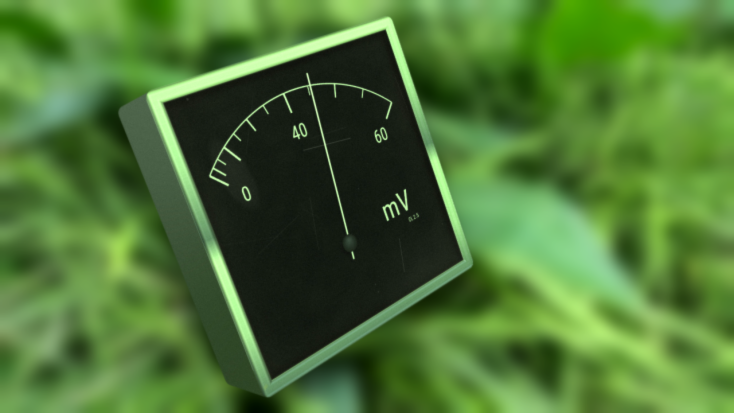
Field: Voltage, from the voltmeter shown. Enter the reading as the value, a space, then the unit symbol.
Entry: 45 mV
